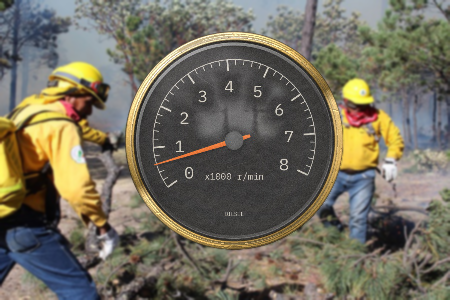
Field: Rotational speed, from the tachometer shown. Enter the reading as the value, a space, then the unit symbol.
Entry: 600 rpm
